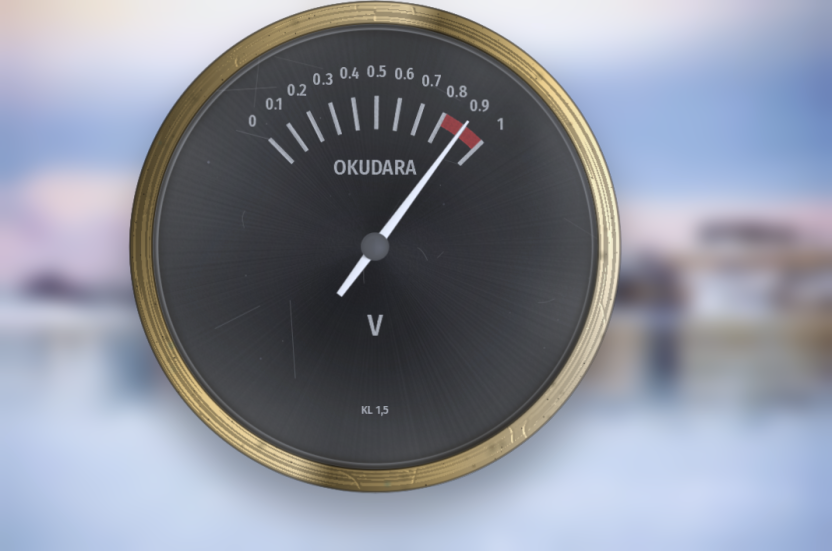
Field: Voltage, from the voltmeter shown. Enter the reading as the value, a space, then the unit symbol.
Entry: 0.9 V
